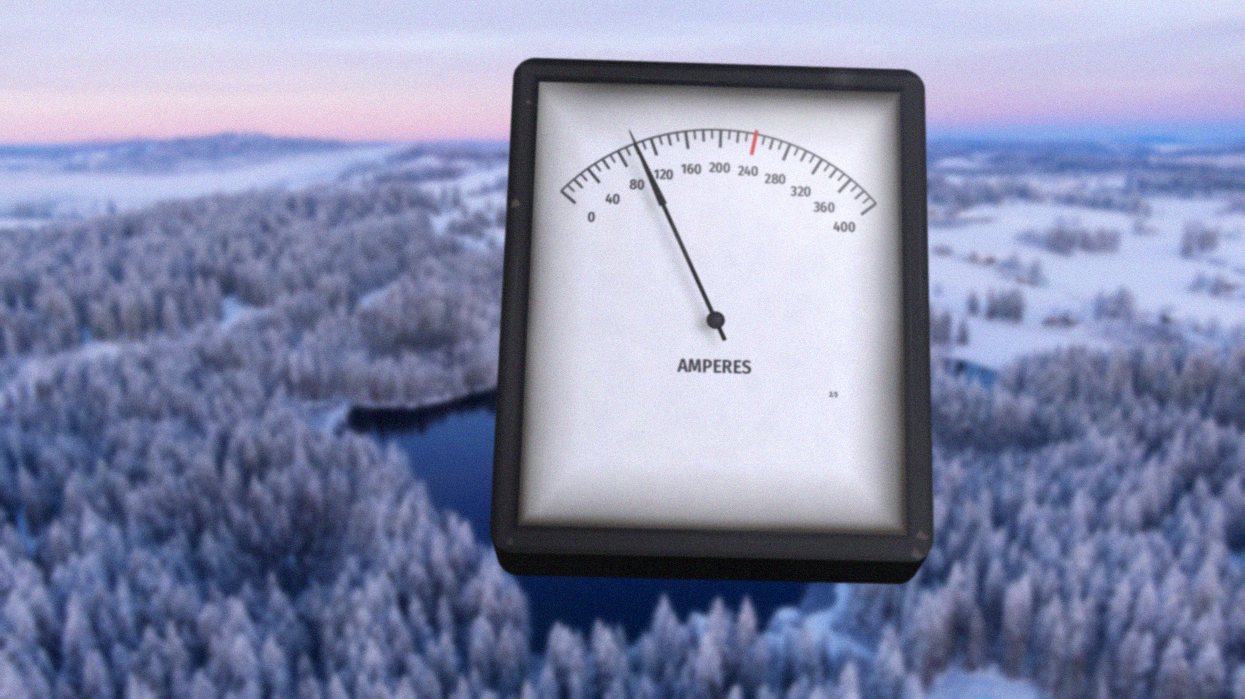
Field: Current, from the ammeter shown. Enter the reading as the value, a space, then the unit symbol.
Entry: 100 A
